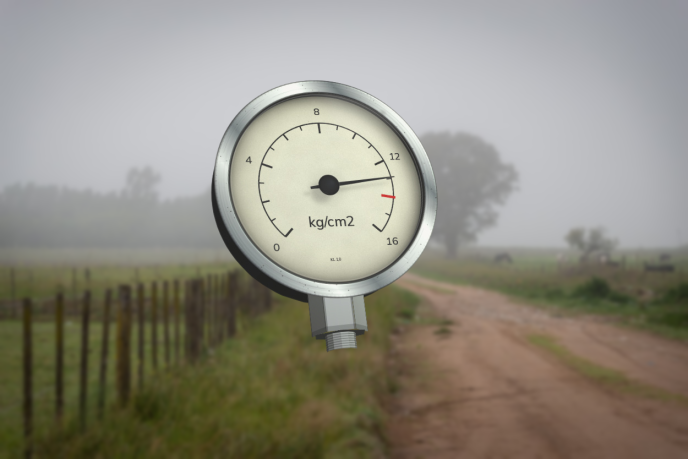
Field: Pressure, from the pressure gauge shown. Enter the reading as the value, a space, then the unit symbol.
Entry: 13 kg/cm²
